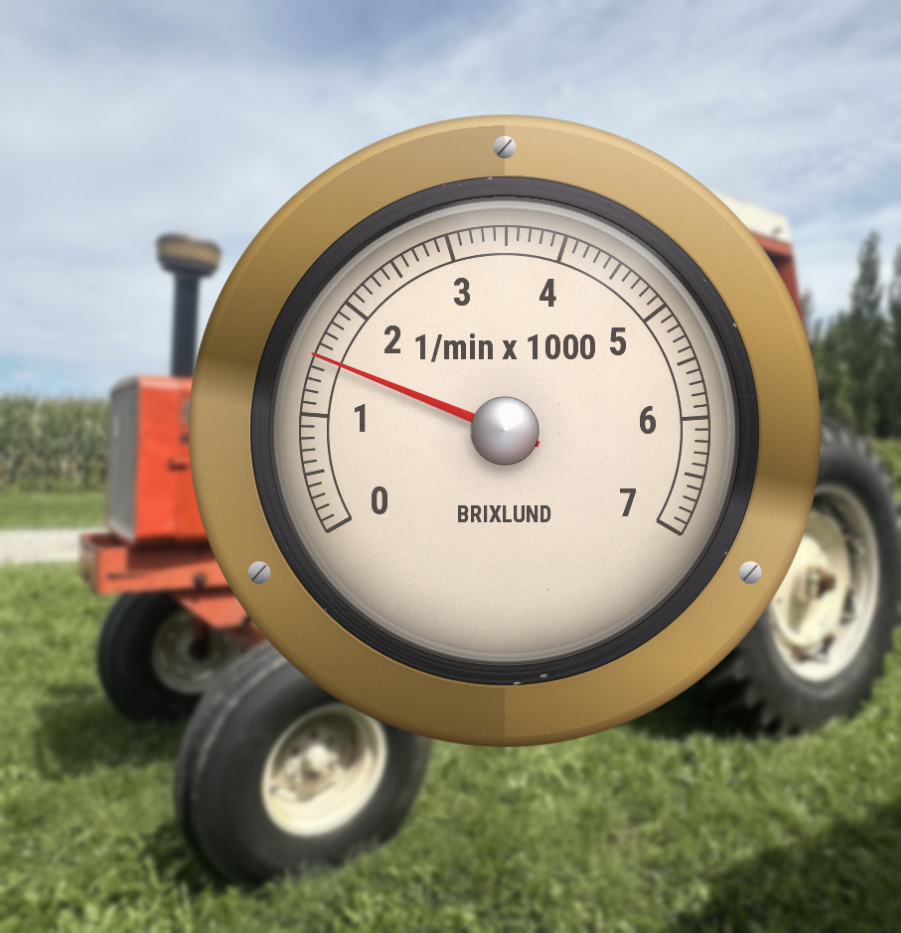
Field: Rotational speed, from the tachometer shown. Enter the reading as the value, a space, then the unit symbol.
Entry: 1500 rpm
